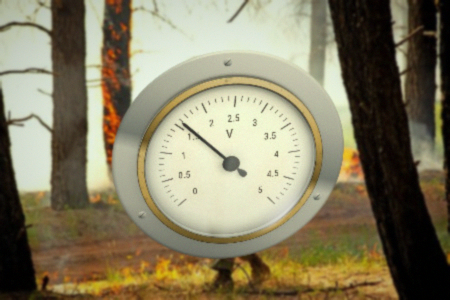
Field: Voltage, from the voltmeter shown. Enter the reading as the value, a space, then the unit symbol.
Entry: 1.6 V
